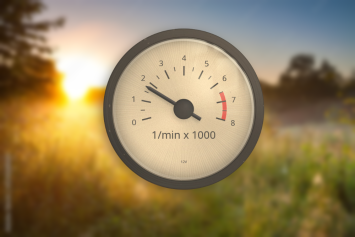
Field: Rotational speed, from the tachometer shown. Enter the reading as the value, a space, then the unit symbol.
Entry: 1750 rpm
